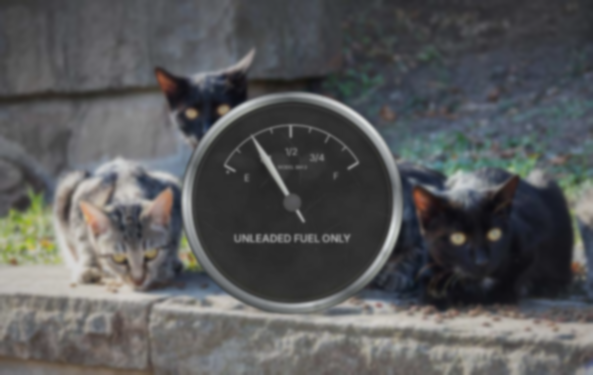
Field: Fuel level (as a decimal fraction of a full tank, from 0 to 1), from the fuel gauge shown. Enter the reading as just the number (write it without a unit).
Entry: 0.25
